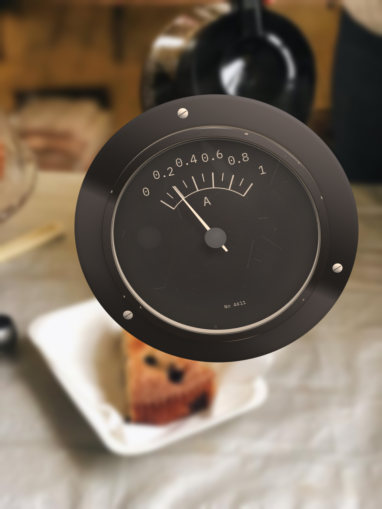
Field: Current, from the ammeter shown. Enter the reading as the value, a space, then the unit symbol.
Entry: 0.2 A
